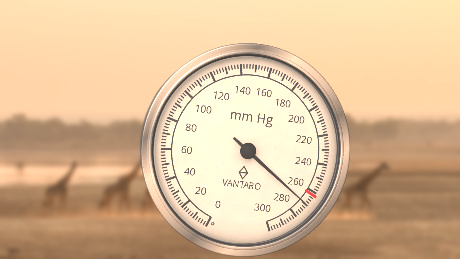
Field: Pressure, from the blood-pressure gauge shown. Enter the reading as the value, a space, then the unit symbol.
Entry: 270 mmHg
